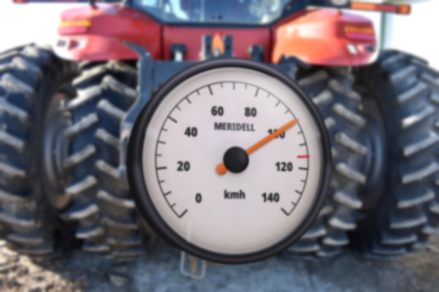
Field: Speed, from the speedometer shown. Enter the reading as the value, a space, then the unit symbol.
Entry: 100 km/h
